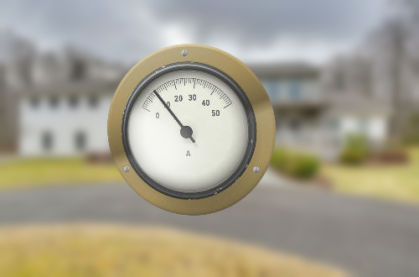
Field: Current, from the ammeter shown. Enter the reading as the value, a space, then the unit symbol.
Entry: 10 A
